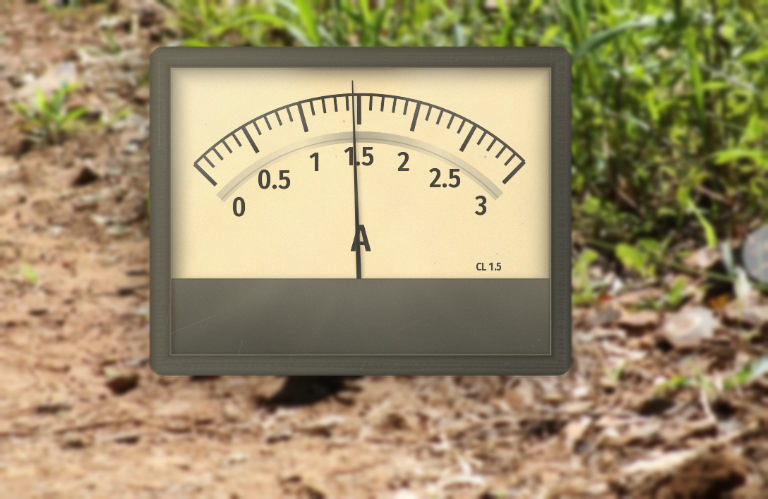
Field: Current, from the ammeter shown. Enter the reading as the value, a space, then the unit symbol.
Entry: 1.45 A
